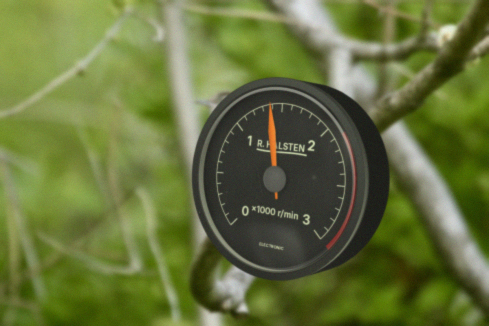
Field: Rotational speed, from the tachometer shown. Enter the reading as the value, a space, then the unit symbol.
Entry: 1400 rpm
